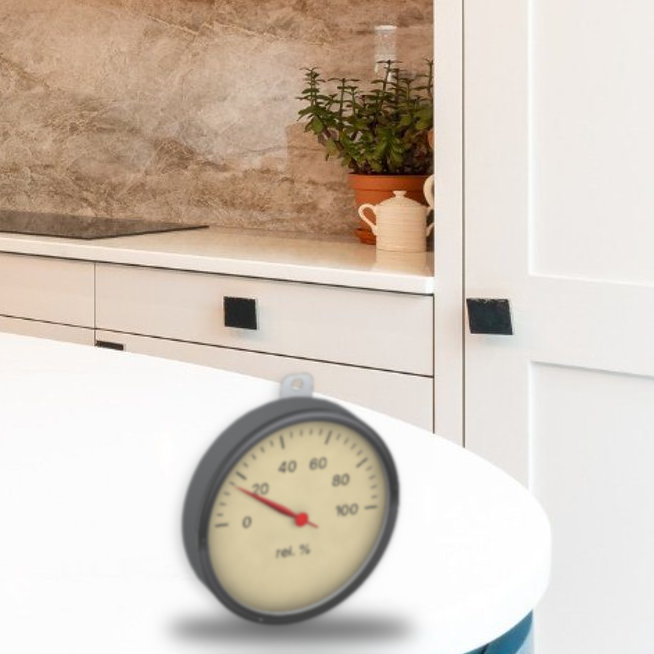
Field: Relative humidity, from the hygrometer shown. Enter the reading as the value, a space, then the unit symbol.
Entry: 16 %
